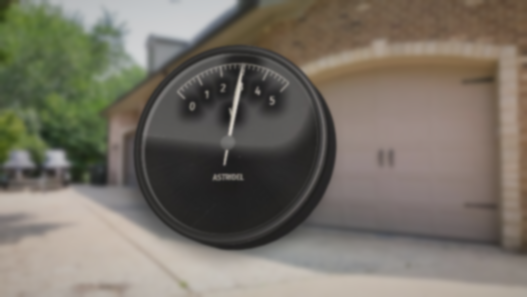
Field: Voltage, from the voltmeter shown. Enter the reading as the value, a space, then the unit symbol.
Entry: 3 V
